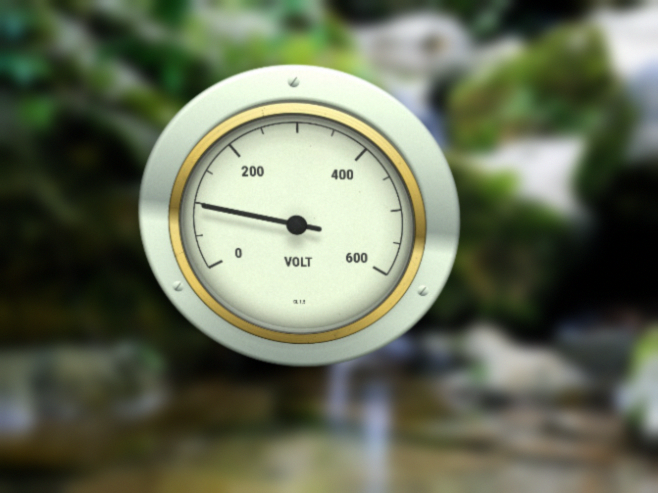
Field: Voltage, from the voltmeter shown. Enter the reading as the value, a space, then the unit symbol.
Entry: 100 V
